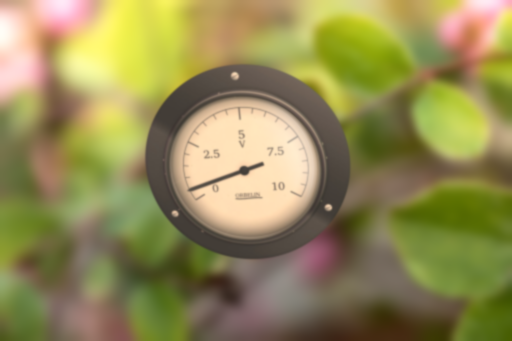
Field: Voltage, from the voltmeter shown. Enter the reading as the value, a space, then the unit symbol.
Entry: 0.5 V
